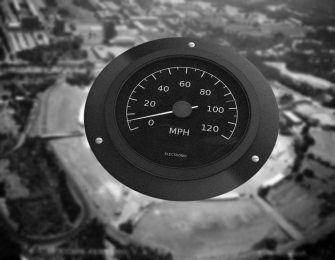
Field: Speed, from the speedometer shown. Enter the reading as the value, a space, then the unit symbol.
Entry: 5 mph
